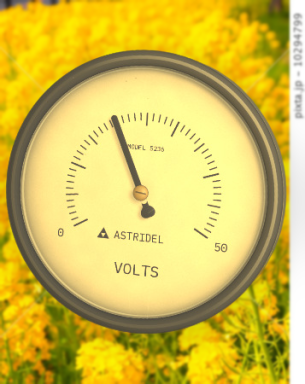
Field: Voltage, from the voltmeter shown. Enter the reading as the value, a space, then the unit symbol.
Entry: 20 V
